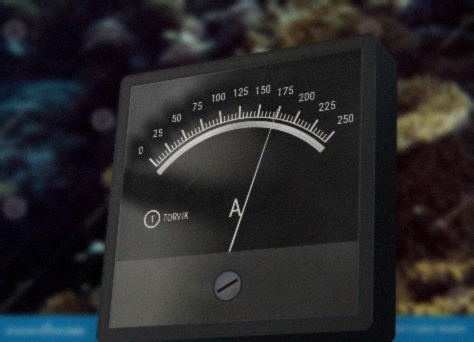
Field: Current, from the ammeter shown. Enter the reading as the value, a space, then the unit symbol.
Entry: 175 A
